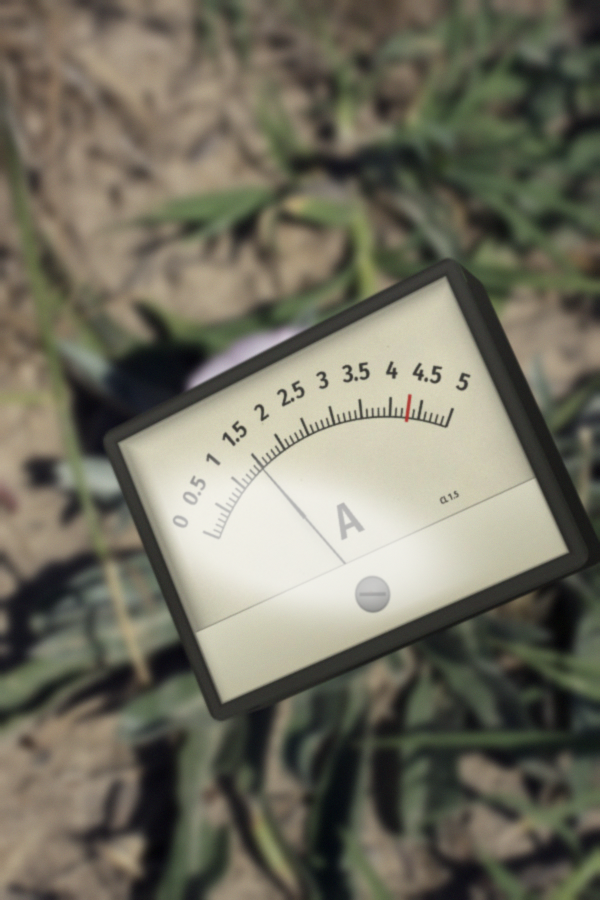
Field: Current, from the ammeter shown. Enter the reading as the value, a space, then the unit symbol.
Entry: 1.5 A
